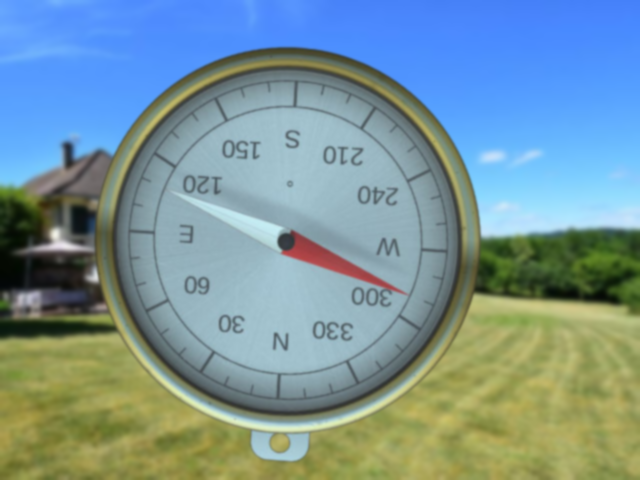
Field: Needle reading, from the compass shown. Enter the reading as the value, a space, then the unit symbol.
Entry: 290 °
